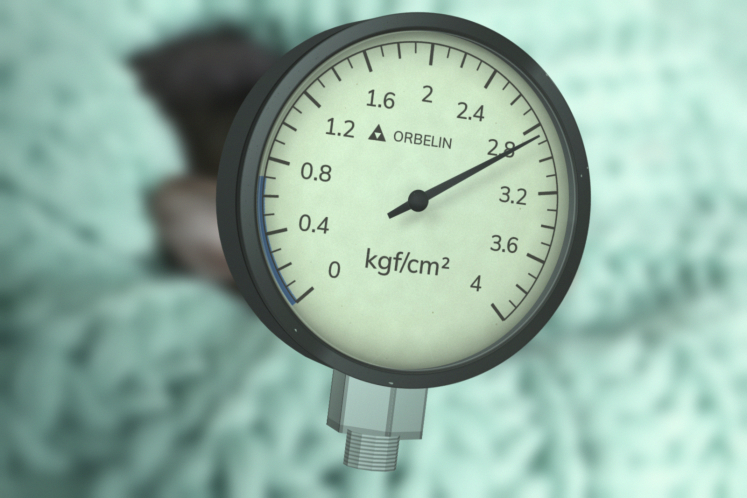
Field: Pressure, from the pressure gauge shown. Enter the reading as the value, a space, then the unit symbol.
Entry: 2.85 kg/cm²
